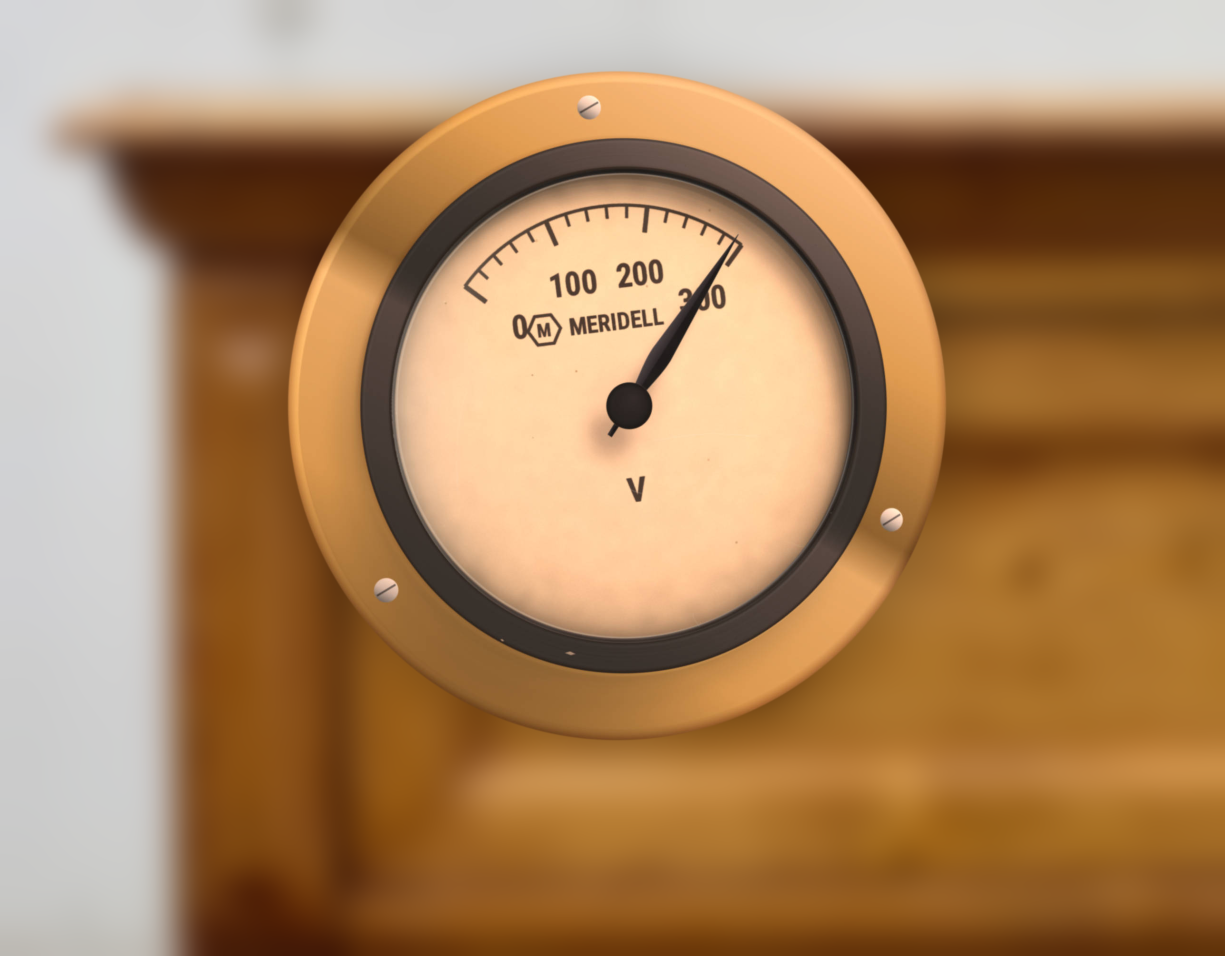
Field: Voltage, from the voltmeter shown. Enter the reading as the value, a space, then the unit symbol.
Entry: 290 V
